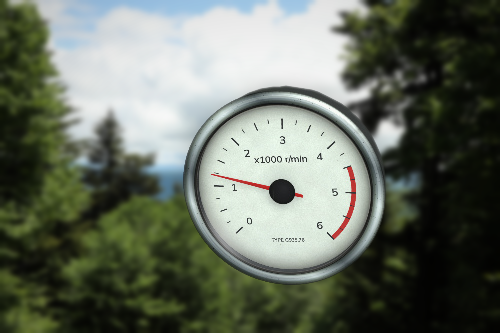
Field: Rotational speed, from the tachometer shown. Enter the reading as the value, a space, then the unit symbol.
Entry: 1250 rpm
